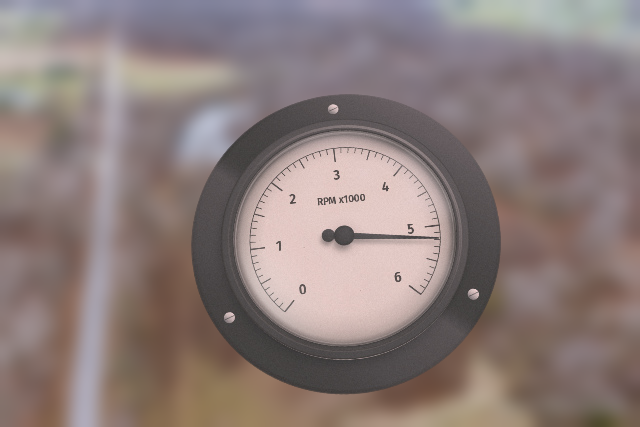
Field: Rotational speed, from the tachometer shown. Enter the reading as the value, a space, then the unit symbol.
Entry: 5200 rpm
